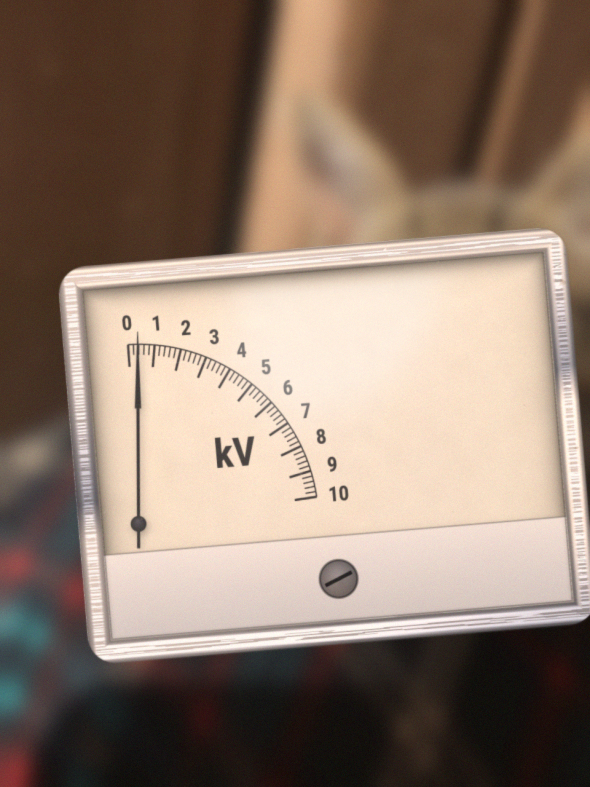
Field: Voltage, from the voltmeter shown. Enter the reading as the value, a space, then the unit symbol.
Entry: 0.4 kV
